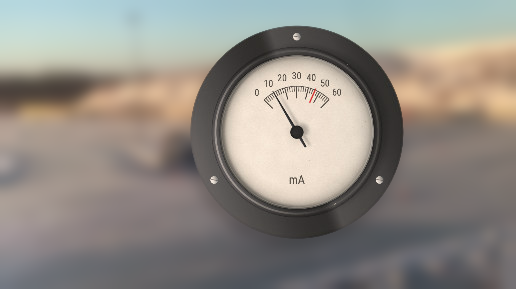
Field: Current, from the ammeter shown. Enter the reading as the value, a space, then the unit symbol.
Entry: 10 mA
